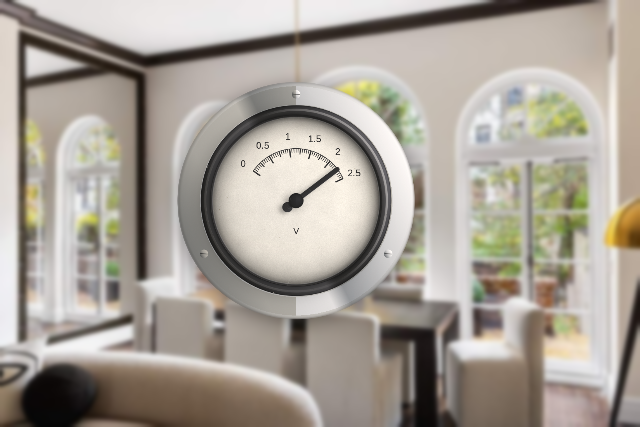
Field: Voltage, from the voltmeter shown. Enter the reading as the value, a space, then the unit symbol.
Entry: 2.25 V
